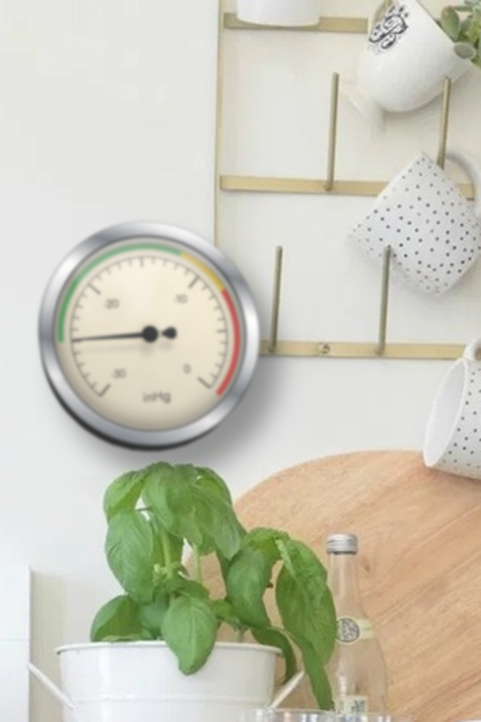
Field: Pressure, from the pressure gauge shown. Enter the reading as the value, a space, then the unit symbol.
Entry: -25 inHg
